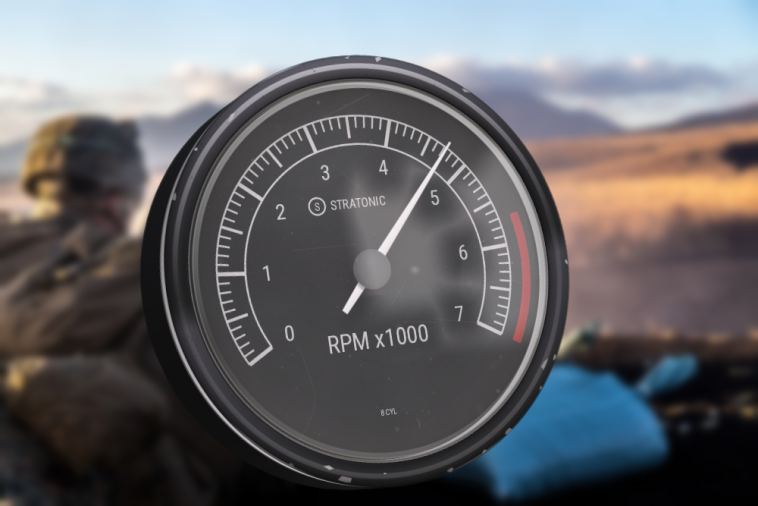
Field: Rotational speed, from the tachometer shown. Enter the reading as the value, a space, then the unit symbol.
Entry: 4700 rpm
